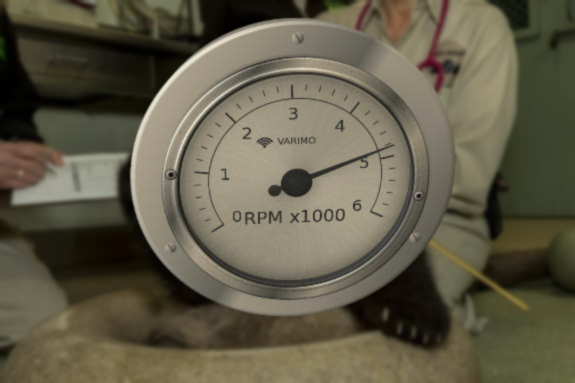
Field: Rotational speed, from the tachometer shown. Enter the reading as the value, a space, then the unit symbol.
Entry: 4800 rpm
